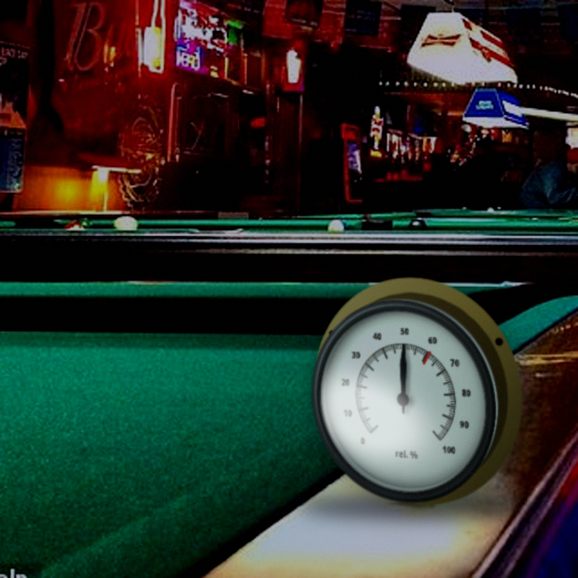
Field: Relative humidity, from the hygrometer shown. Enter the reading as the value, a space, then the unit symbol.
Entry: 50 %
